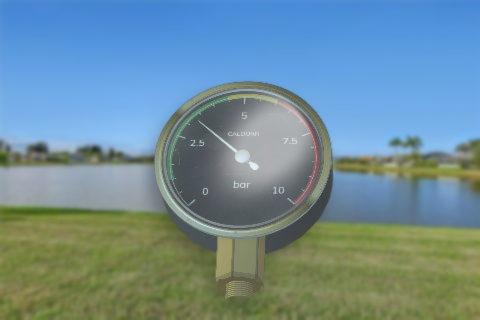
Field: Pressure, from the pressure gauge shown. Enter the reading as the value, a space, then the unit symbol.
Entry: 3.25 bar
